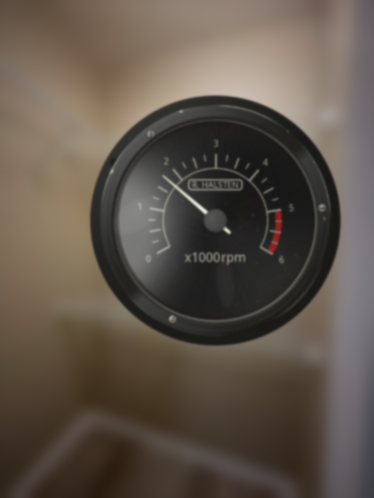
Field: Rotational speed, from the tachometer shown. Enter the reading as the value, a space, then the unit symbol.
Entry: 1750 rpm
